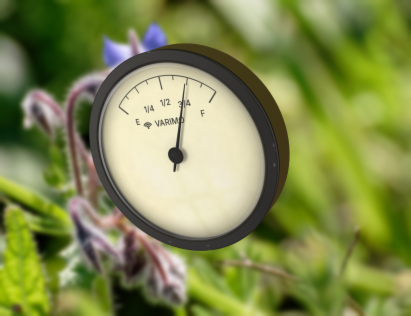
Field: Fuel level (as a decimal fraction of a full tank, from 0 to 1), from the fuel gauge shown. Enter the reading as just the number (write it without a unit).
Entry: 0.75
